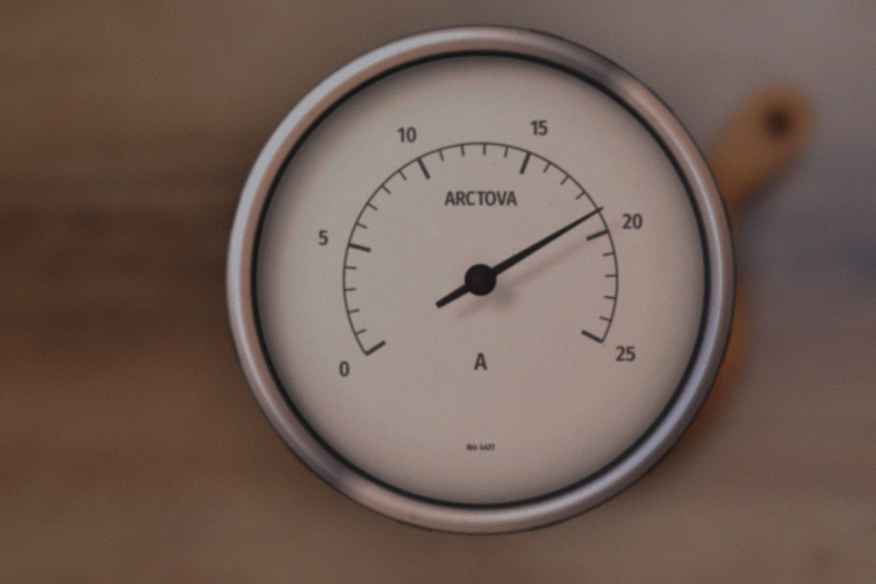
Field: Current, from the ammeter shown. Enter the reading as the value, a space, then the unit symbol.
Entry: 19 A
